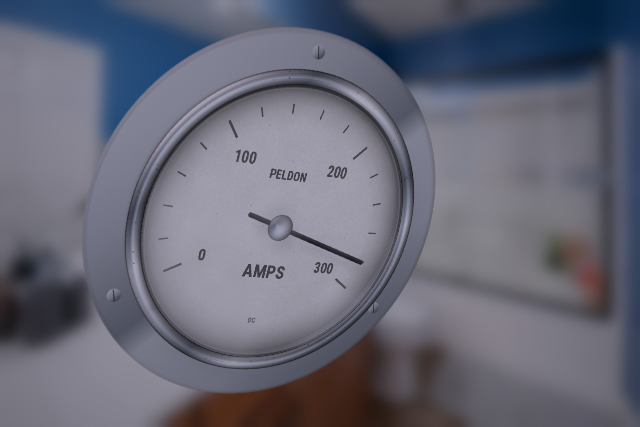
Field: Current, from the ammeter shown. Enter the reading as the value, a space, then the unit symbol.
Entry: 280 A
